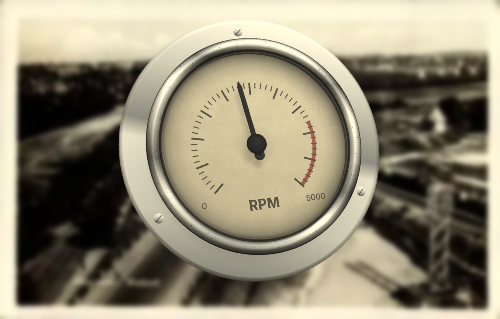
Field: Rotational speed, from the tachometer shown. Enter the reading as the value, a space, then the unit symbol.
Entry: 2300 rpm
